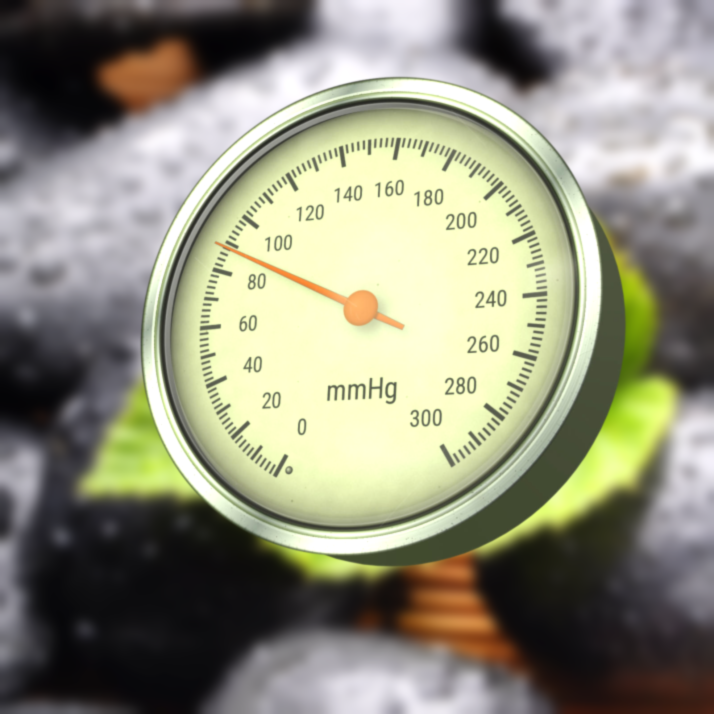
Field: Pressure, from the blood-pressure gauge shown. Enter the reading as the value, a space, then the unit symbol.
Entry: 88 mmHg
